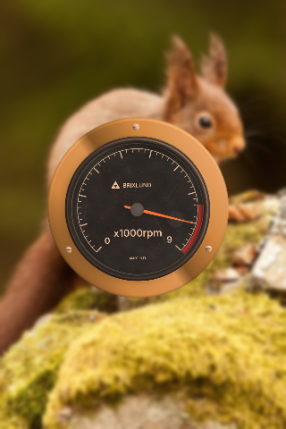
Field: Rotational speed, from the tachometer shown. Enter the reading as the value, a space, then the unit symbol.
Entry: 8000 rpm
